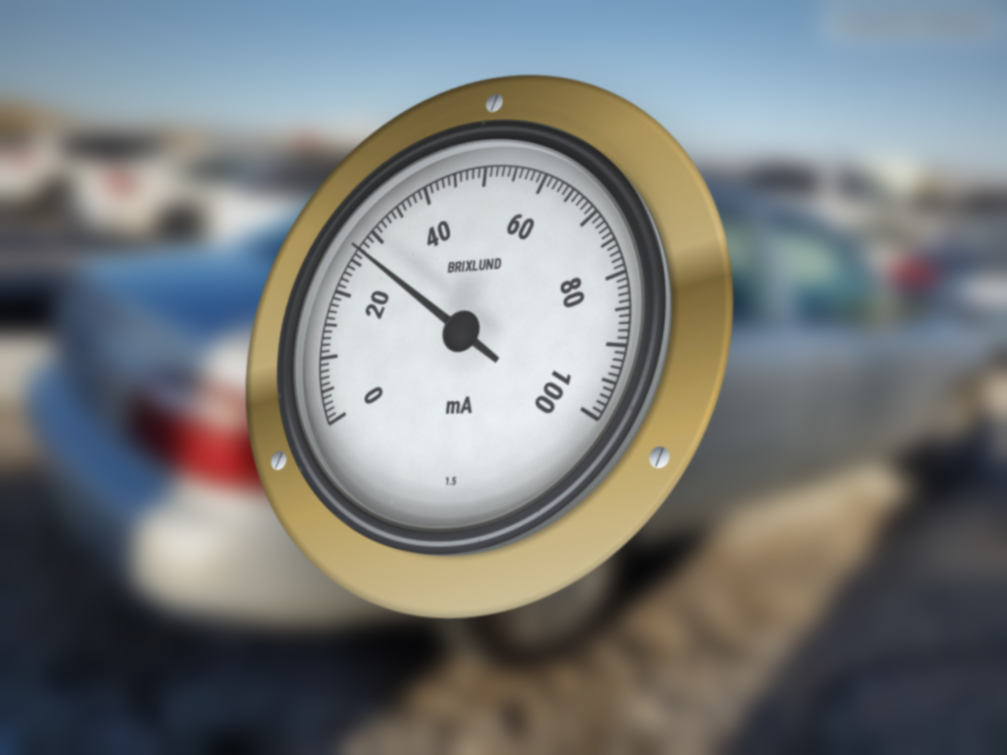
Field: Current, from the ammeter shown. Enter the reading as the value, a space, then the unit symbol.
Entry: 27 mA
